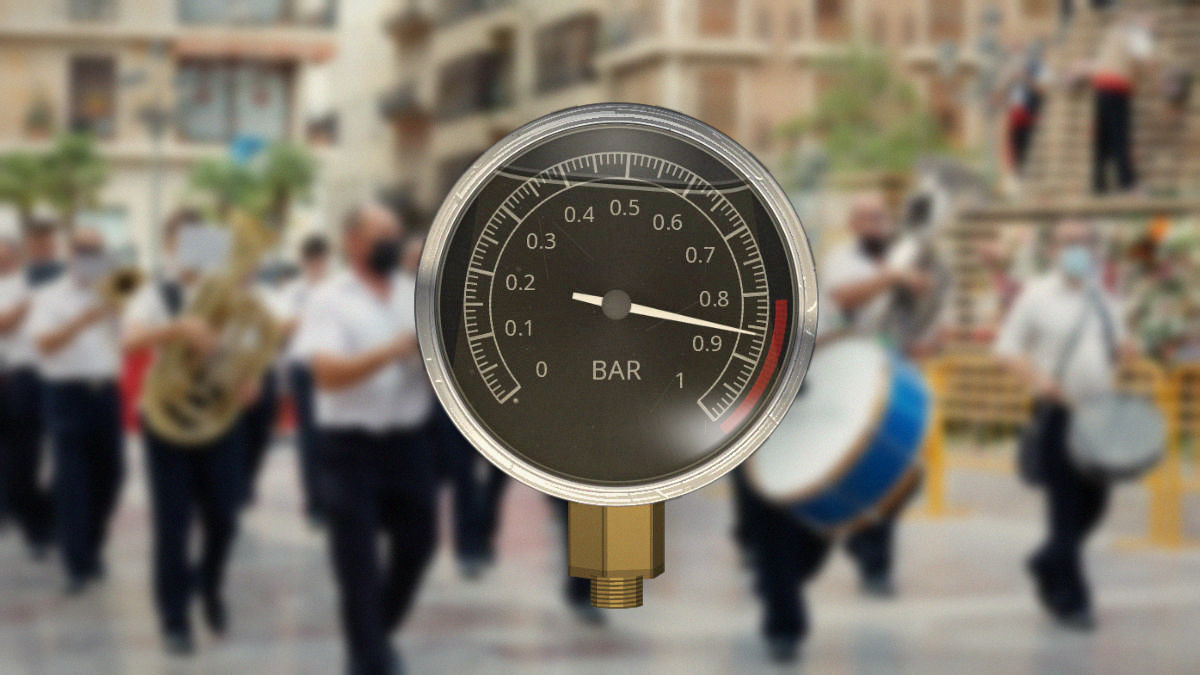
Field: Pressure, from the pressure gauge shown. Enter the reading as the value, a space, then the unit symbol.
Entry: 0.86 bar
